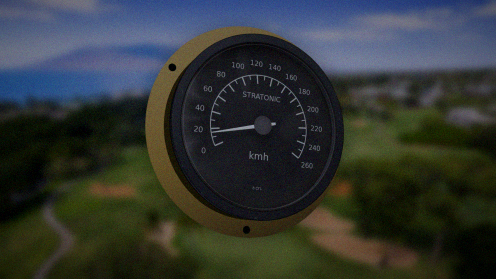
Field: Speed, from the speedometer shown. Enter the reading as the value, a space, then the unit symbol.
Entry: 15 km/h
